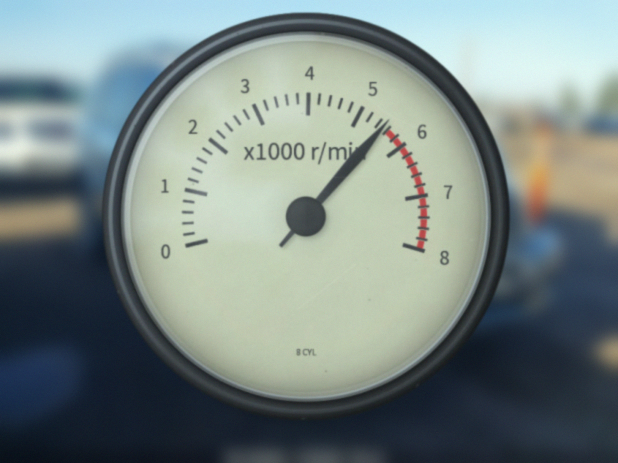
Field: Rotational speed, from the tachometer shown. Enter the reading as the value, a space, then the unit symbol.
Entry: 5500 rpm
